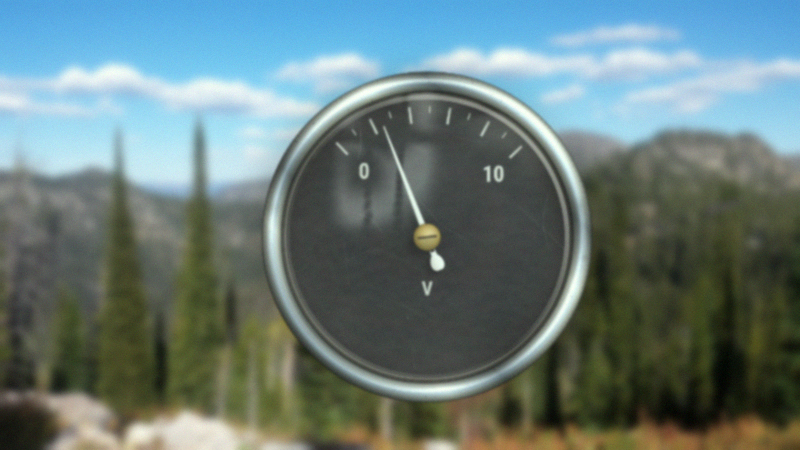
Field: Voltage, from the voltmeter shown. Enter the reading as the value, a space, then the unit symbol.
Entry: 2.5 V
